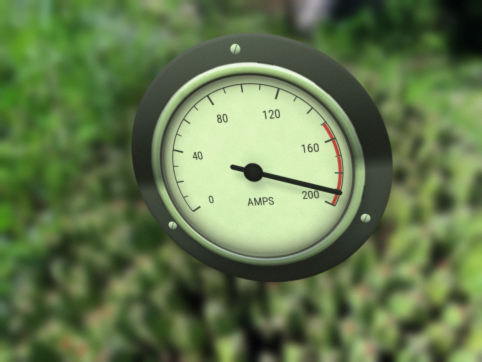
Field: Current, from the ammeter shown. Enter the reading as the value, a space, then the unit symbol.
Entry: 190 A
